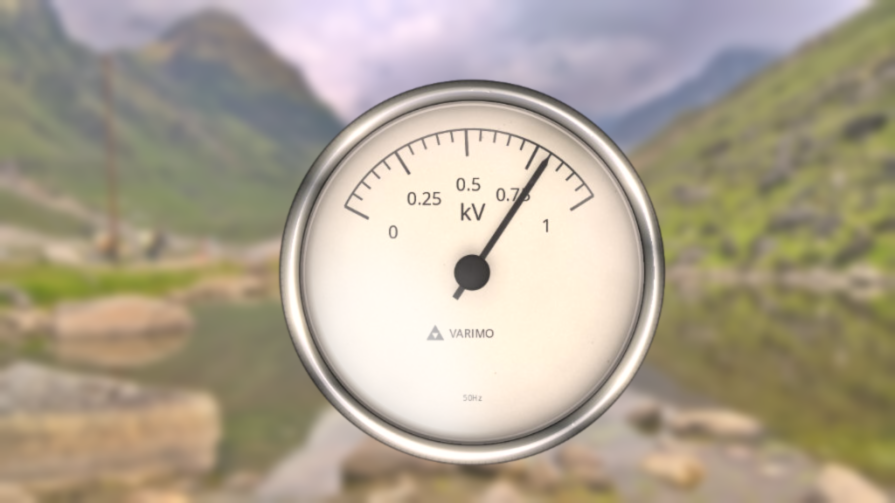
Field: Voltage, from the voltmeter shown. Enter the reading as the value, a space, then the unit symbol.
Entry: 0.8 kV
